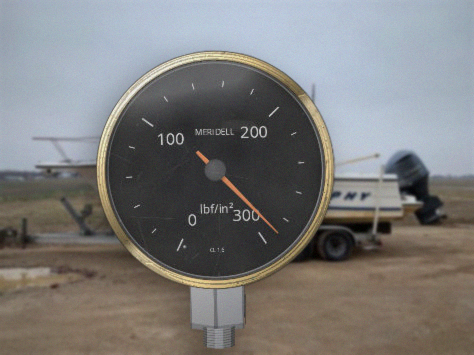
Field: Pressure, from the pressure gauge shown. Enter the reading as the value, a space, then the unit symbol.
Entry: 290 psi
